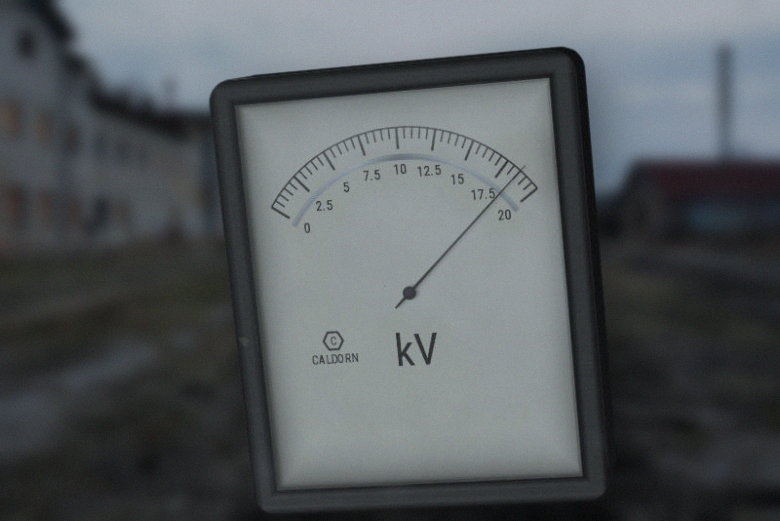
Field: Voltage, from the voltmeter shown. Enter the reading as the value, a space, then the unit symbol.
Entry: 18.5 kV
